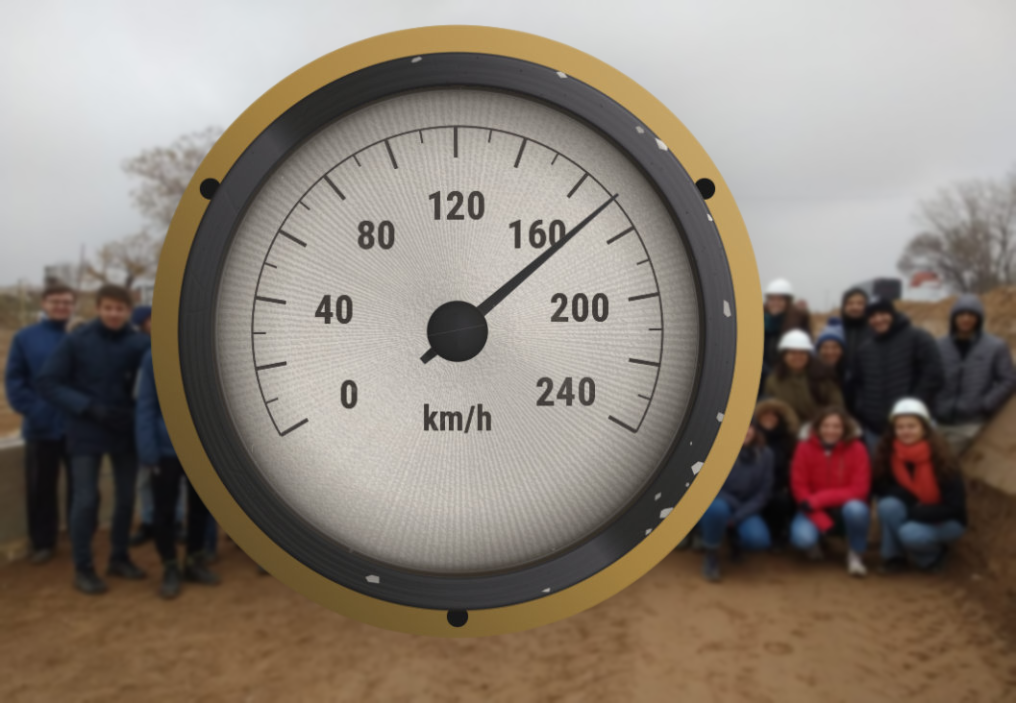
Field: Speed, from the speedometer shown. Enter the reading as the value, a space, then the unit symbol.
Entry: 170 km/h
